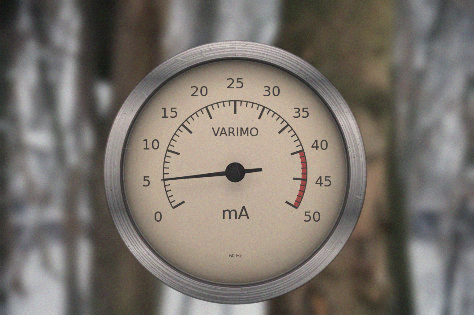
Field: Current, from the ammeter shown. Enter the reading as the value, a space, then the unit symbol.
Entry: 5 mA
